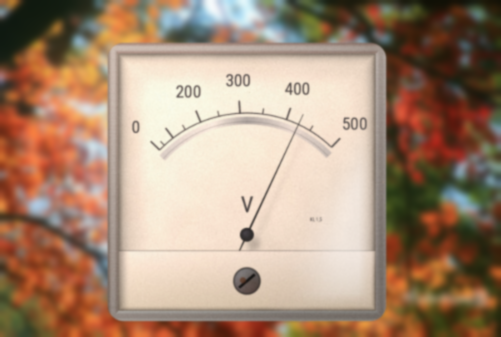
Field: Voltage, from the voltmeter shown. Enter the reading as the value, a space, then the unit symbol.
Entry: 425 V
